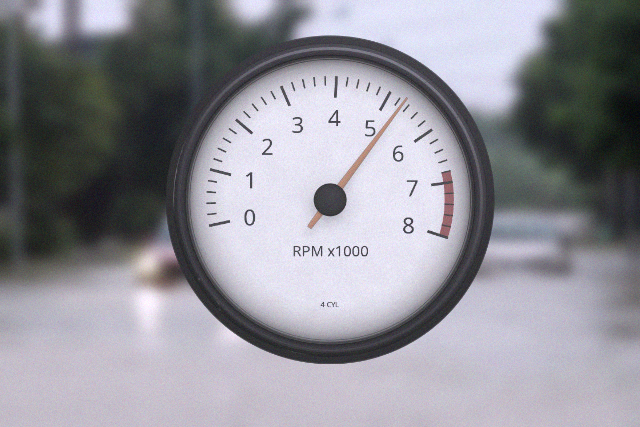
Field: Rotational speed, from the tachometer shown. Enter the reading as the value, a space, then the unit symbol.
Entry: 5300 rpm
